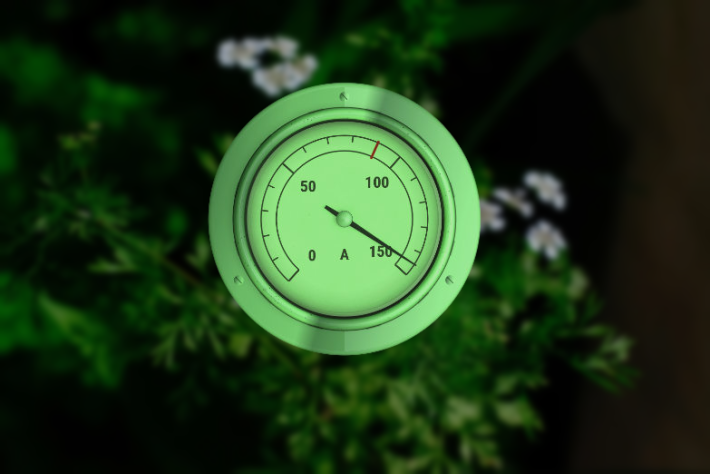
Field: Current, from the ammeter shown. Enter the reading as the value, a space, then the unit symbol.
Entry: 145 A
